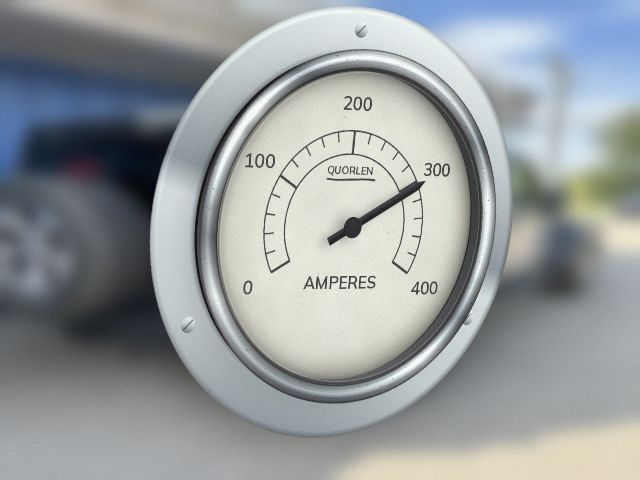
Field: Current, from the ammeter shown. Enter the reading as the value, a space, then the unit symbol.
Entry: 300 A
